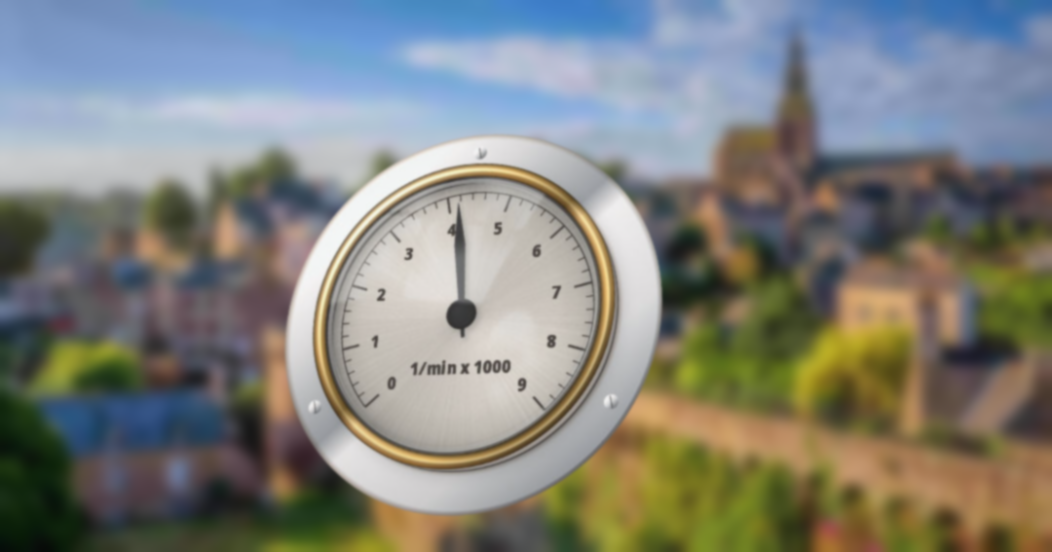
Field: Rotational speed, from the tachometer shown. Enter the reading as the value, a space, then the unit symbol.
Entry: 4200 rpm
